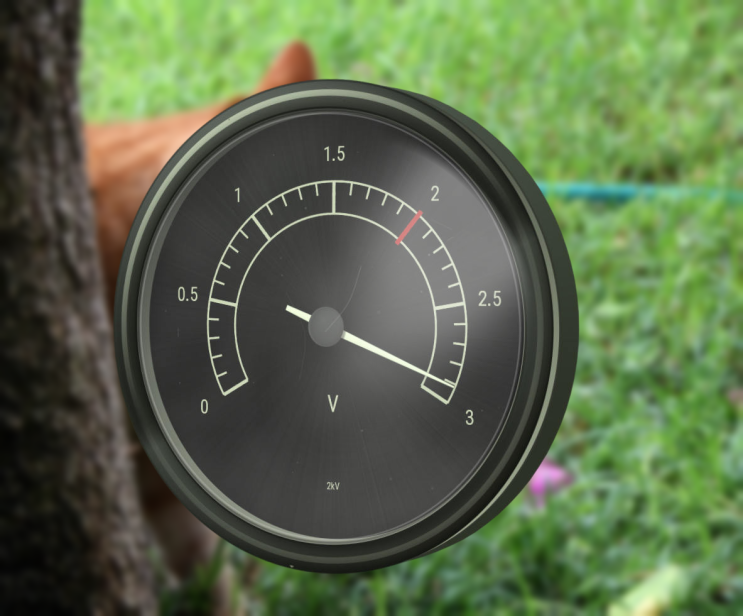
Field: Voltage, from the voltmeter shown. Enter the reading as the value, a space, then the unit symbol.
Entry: 2.9 V
